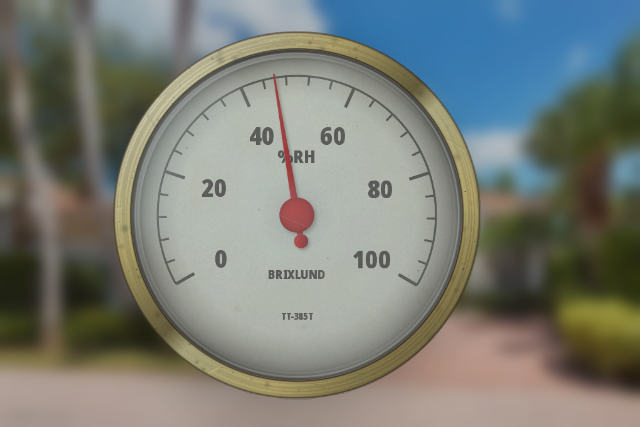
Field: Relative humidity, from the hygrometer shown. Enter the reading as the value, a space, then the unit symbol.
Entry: 46 %
